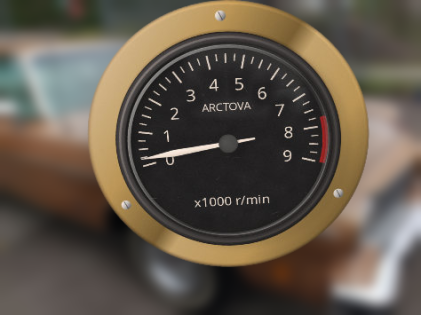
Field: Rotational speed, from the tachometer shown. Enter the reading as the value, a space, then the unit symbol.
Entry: 250 rpm
